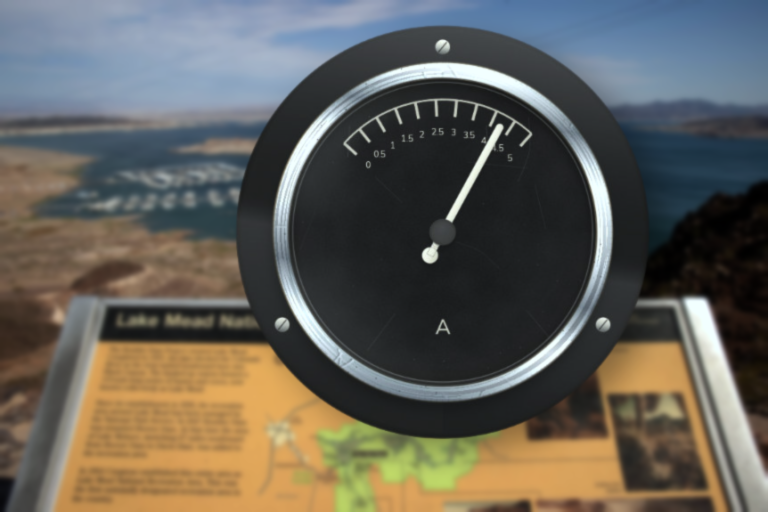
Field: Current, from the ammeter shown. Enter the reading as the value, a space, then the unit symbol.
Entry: 4.25 A
